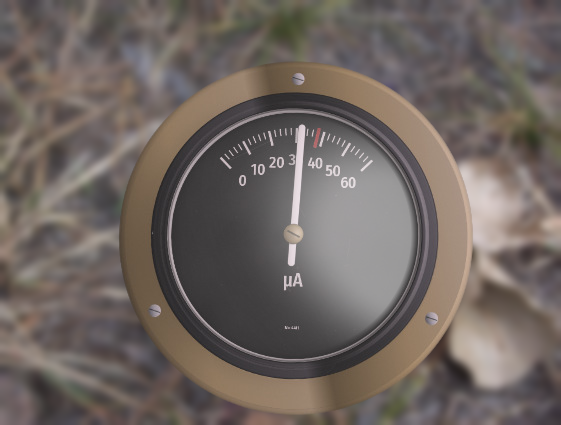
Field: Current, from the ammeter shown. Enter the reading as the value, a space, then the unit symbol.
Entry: 32 µA
